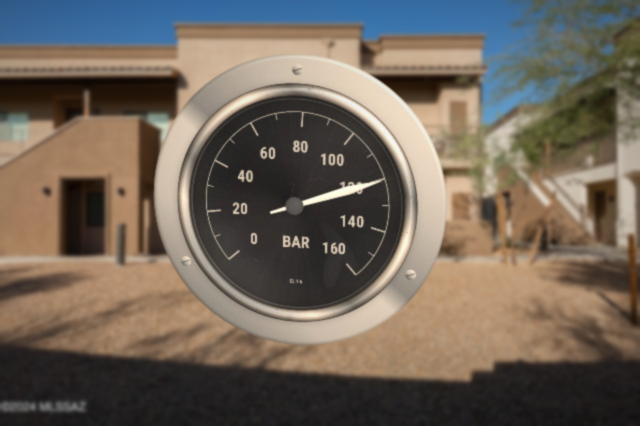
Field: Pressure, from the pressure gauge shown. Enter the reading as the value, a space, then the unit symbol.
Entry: 120 bar
